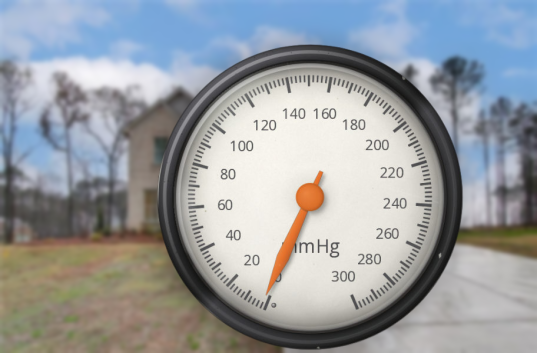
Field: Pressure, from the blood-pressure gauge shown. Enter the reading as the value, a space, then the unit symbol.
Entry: 2 mmHg
